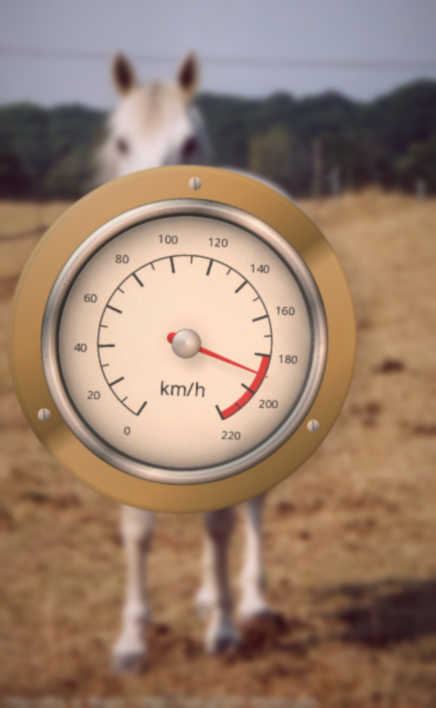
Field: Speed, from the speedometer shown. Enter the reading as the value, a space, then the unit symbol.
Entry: 190 km/h
